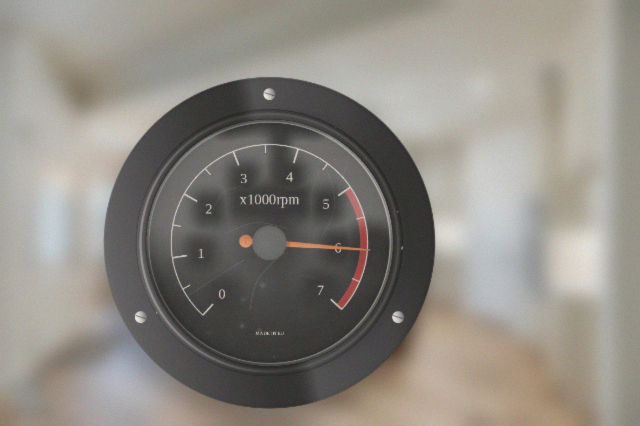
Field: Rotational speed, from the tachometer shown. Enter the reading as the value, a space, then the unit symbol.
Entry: 6000 rpm
